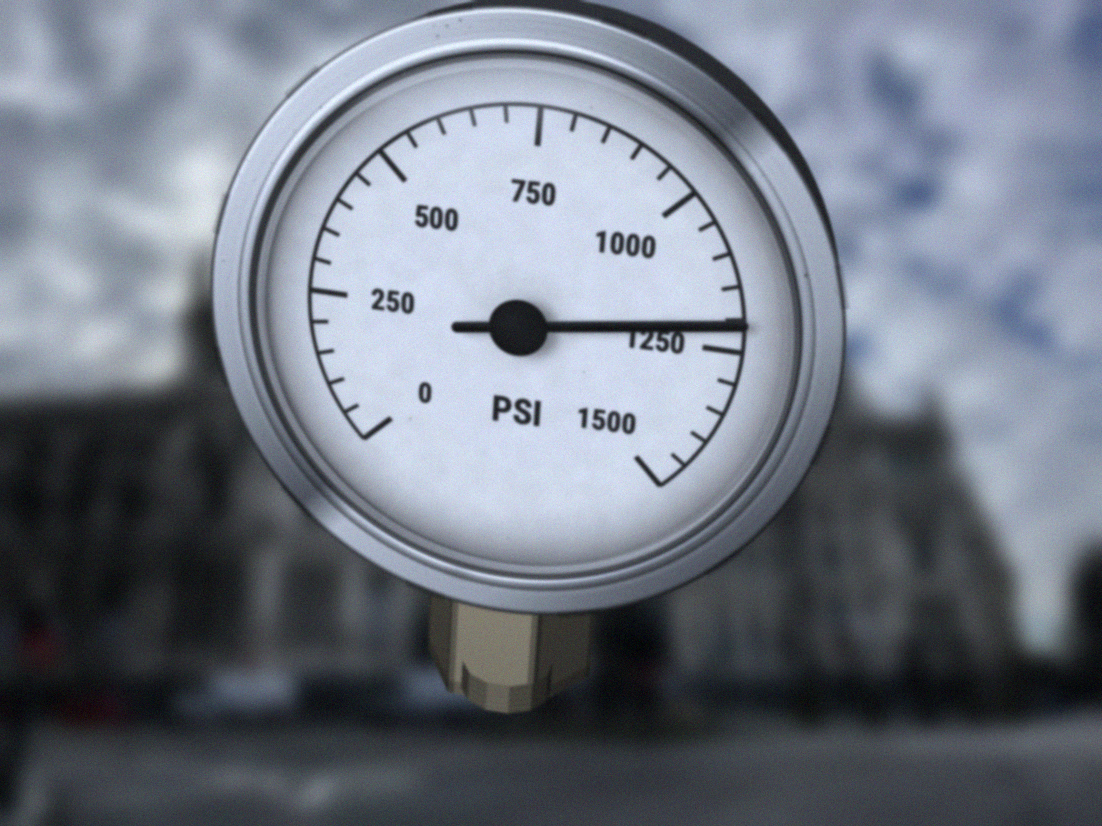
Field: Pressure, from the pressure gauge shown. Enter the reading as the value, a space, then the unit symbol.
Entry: 1200 psi
